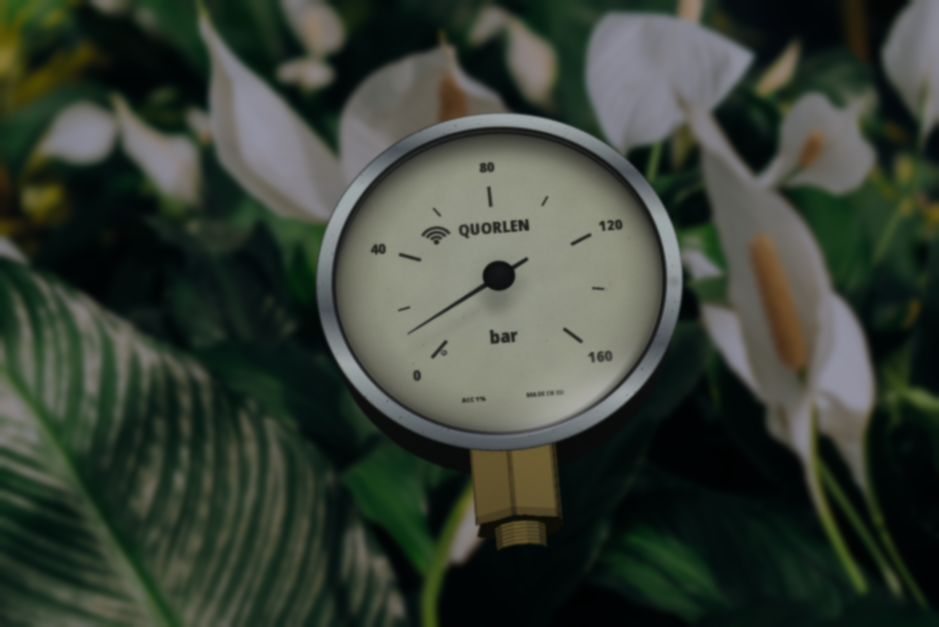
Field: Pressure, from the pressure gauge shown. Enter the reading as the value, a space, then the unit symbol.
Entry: 10 bar
